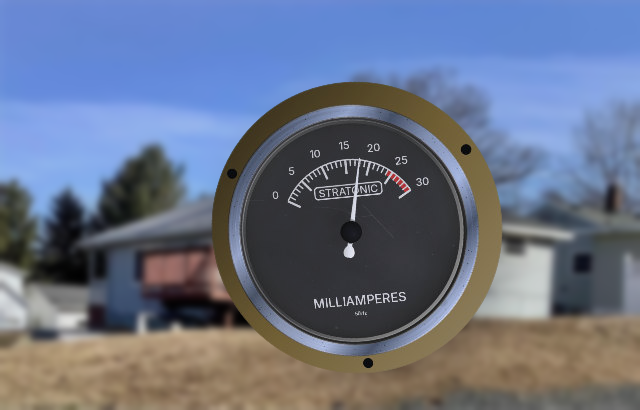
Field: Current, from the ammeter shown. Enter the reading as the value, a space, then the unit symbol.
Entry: 18 mA
